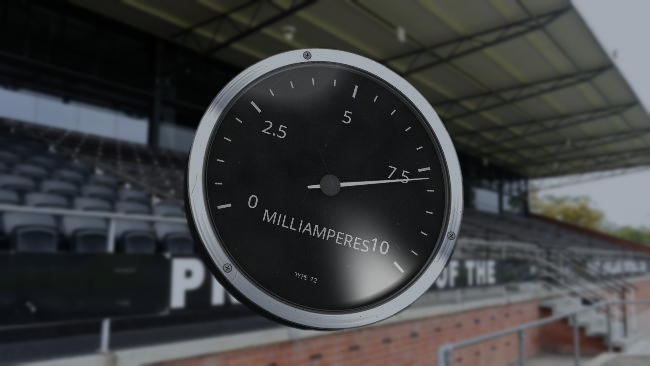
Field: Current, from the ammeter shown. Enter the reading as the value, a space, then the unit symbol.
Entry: 7.75 mA
